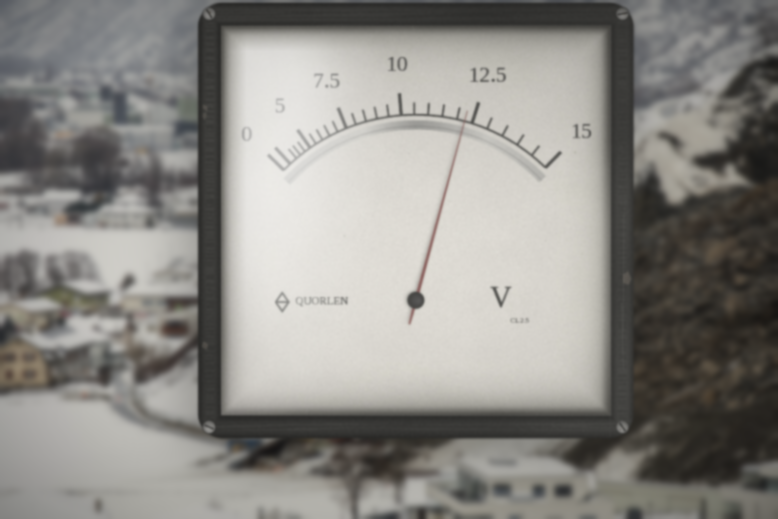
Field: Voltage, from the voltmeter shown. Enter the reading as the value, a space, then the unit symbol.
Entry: 12.25 V
